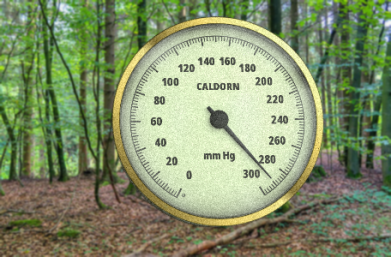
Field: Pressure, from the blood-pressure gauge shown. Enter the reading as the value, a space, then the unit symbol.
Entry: 290 mmHg
